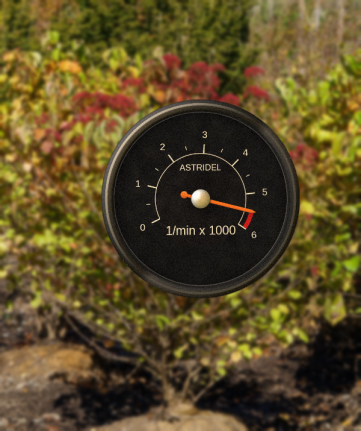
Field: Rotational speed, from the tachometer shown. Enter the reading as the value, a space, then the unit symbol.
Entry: 5500 rpm
